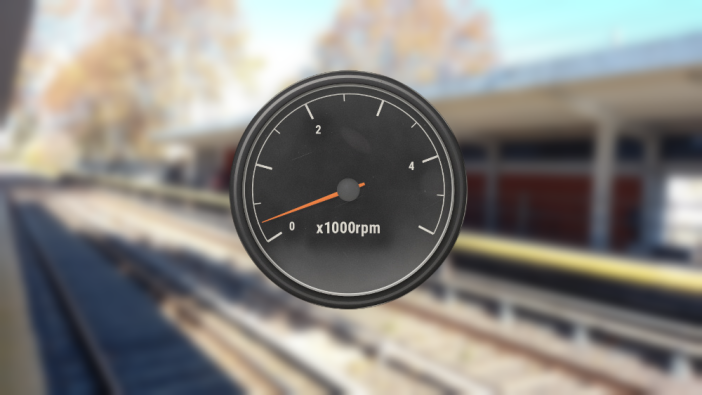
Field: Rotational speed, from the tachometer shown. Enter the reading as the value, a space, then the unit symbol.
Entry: 250 rpm
